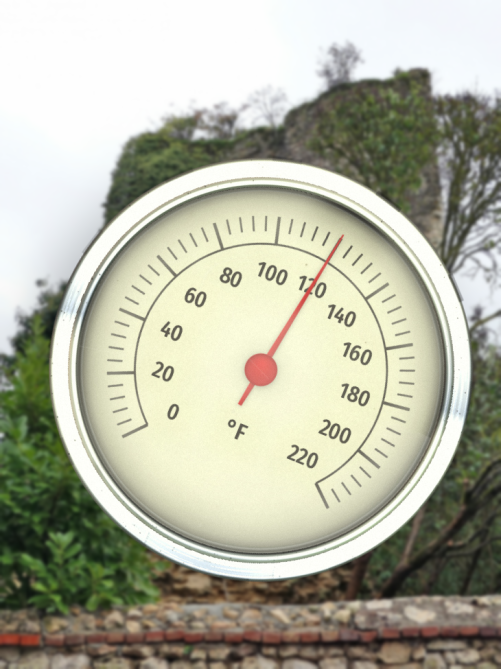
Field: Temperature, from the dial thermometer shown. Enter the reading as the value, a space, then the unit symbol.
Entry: 120 °F
